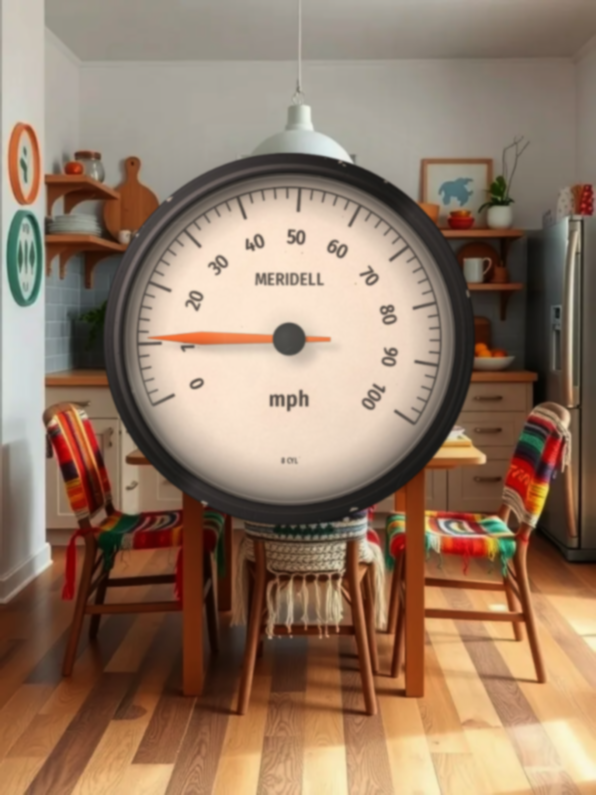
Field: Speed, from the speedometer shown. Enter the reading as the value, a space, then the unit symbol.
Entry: 11 mph
